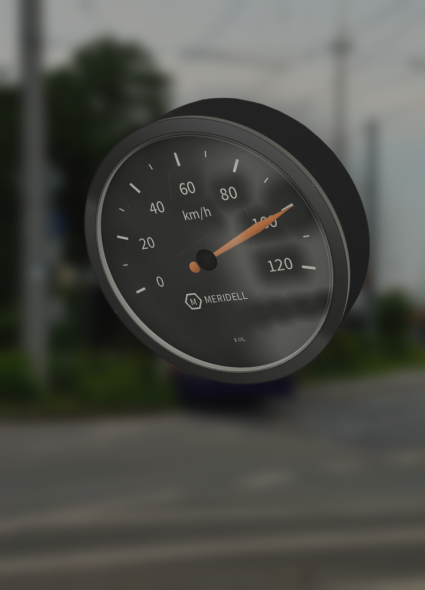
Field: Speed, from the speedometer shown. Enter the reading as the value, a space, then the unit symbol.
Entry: 100 km/h
